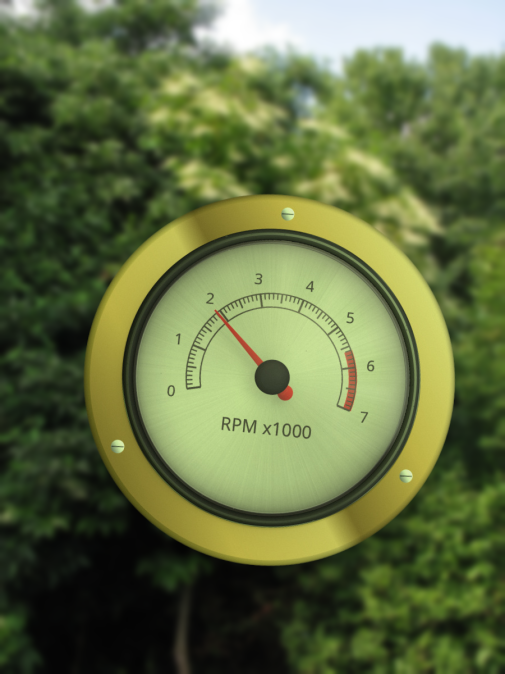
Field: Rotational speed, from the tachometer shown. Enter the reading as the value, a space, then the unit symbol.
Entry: 1900 rpm
